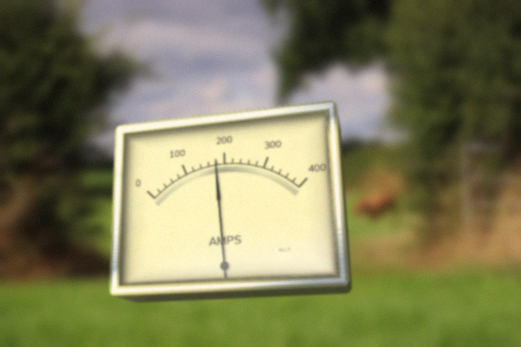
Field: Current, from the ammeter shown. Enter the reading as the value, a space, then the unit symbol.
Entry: 180 A
